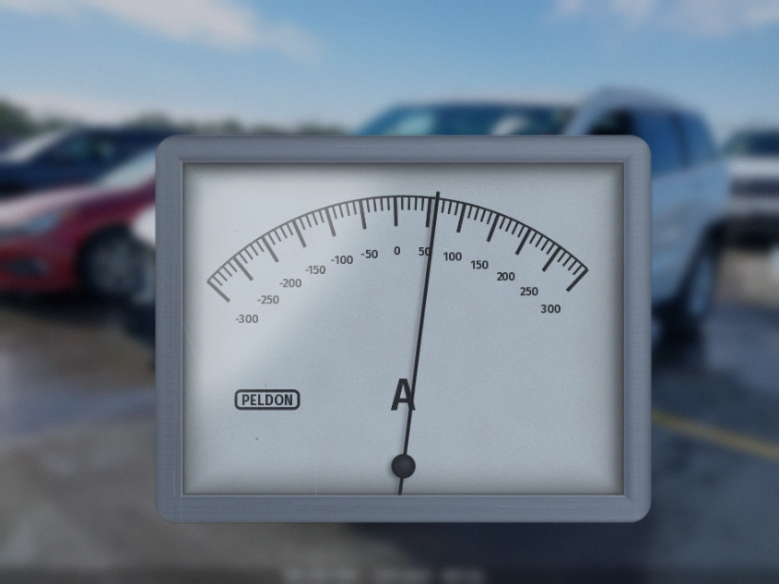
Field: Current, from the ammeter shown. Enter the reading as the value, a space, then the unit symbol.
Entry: 60 A
